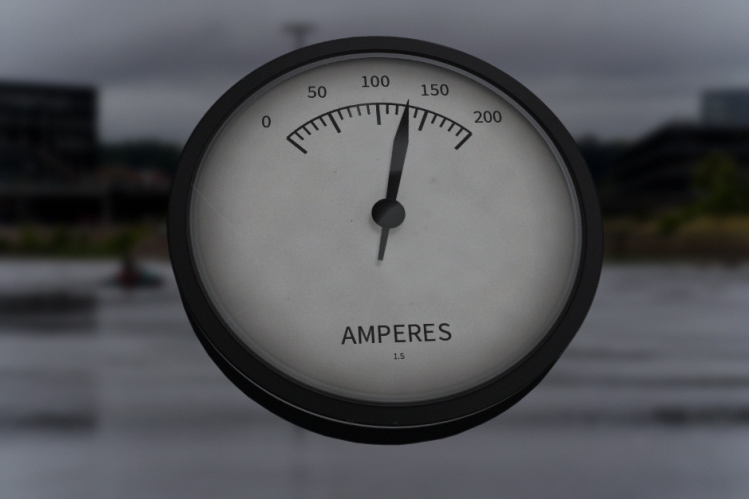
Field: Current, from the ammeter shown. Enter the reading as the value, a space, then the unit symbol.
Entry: 130 A
